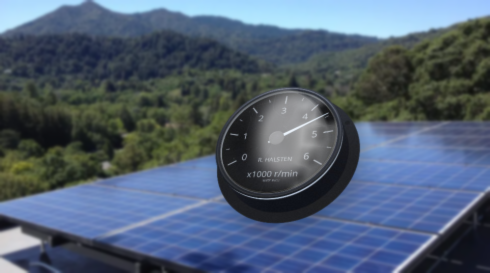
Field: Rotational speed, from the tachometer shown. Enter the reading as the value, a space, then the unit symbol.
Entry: 4500 rpm
